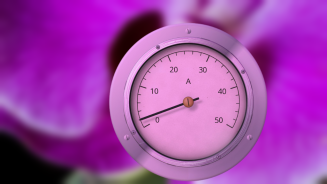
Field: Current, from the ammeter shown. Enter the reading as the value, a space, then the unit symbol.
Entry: 2 A
